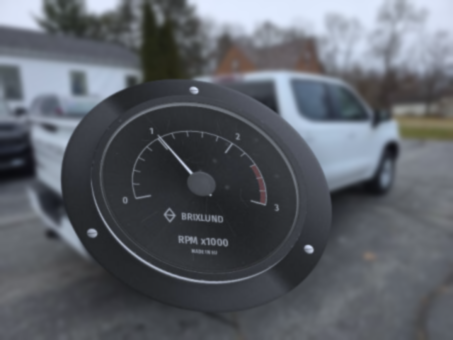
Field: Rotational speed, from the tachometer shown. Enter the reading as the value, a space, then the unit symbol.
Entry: 1000 rpm
